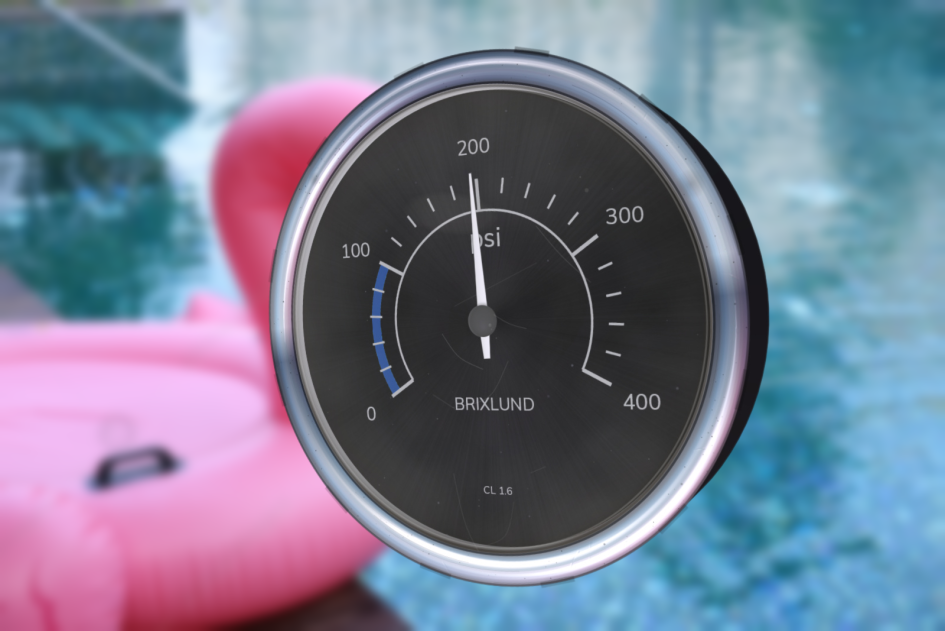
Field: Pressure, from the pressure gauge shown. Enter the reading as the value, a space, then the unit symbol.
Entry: 200 psi
